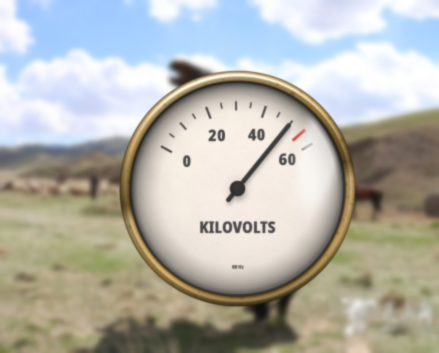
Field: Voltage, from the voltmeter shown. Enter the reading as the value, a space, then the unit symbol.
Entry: 50 kV
